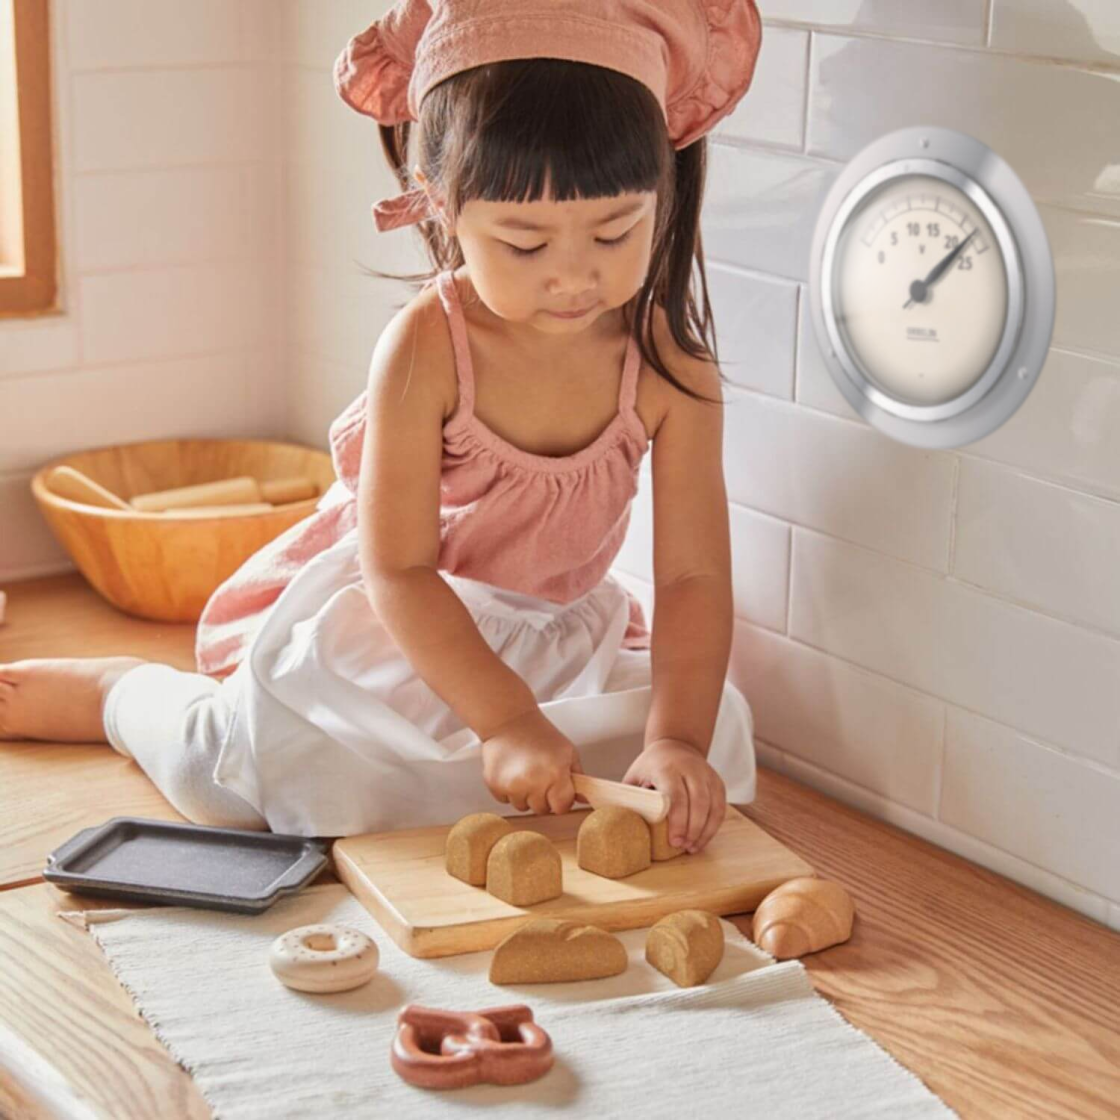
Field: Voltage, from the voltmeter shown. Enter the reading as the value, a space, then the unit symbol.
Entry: 22.5 V
